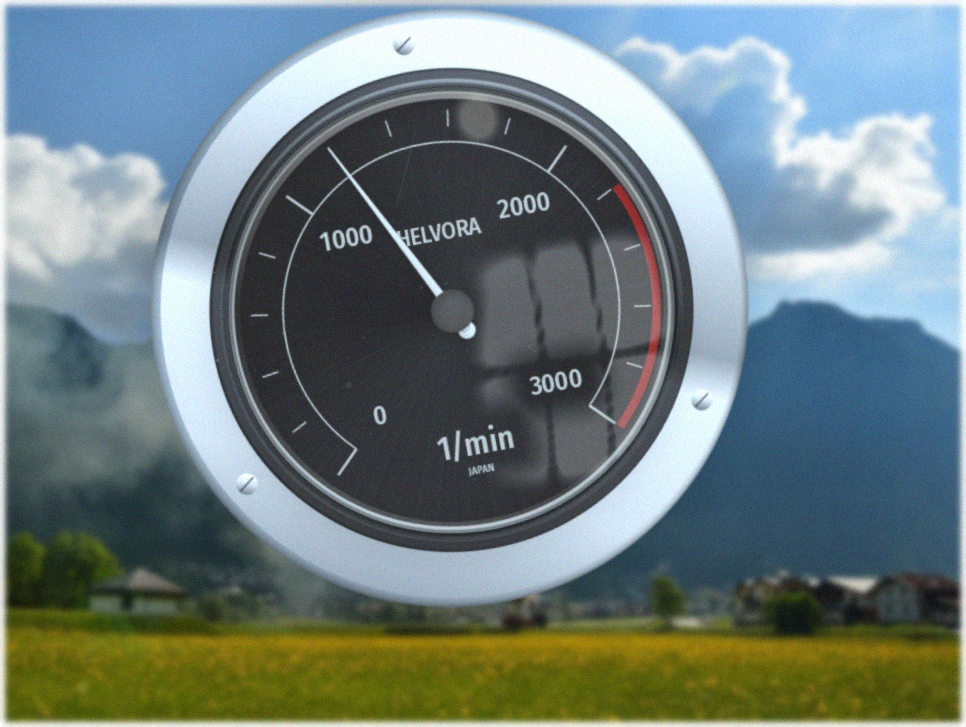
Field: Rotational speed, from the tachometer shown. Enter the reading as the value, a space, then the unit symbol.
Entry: 1200 rpm
